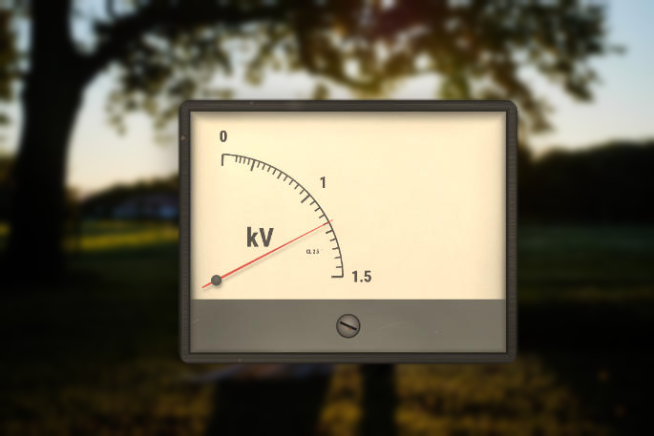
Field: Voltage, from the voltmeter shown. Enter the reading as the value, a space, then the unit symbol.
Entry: 1.2 kV
